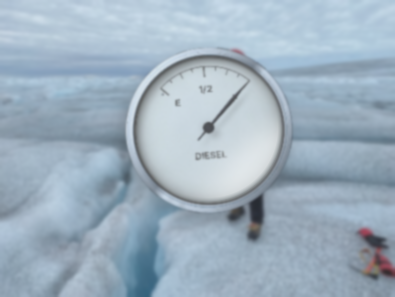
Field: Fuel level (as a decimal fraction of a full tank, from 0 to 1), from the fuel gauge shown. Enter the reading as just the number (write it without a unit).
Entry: 1
